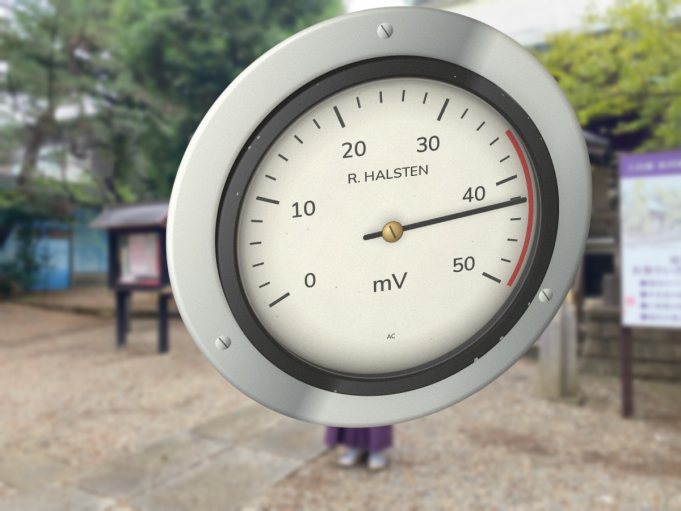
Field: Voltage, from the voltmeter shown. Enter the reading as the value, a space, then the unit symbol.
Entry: 42 mV
